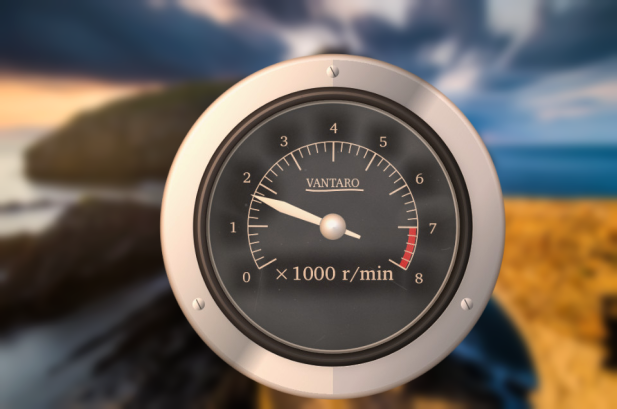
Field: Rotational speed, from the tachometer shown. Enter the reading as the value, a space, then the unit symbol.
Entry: 1700 rpm
